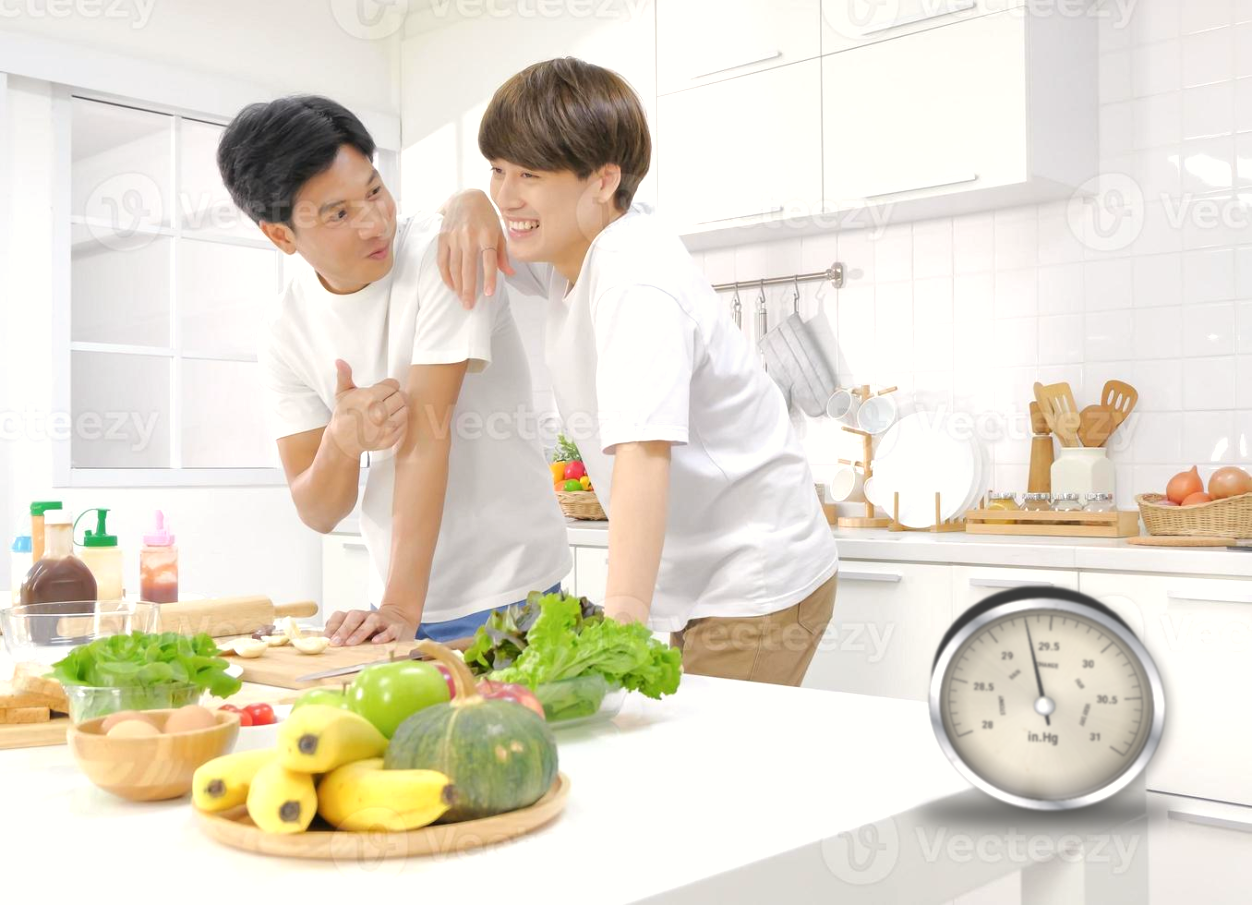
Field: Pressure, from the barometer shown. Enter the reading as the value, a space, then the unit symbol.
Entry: 29.3 inHg
